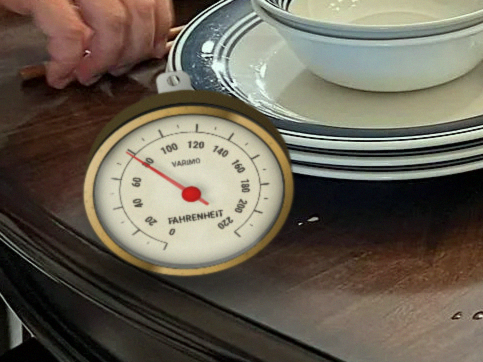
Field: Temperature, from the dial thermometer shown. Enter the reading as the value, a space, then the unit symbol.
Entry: 80 °F
